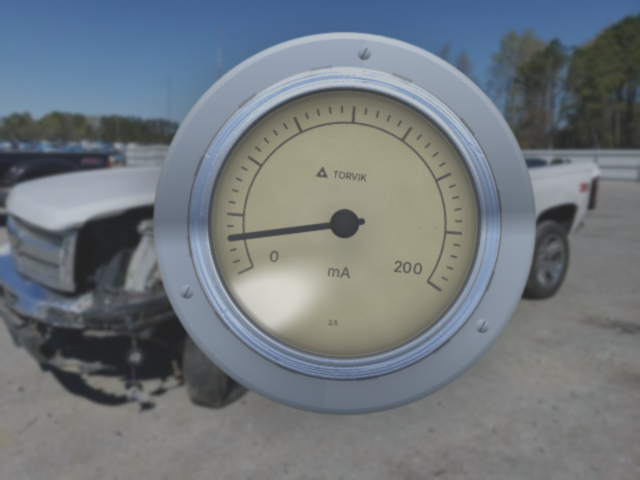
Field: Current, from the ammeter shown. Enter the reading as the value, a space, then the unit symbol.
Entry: 15 mA
